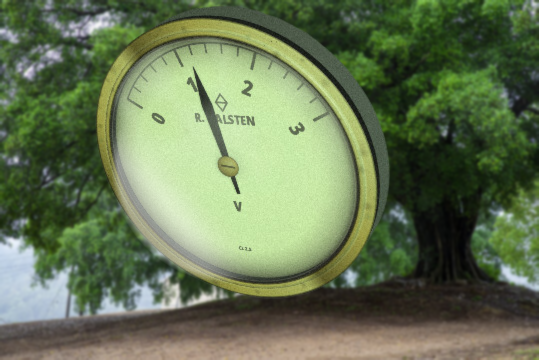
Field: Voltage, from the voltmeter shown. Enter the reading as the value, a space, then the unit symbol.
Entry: 1.2 V
